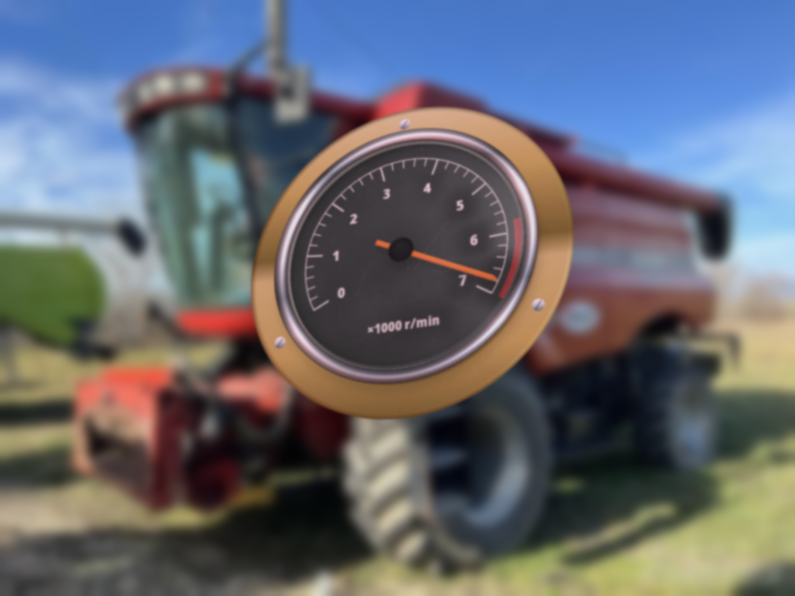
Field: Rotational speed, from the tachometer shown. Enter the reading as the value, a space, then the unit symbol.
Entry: 6800 rpm
